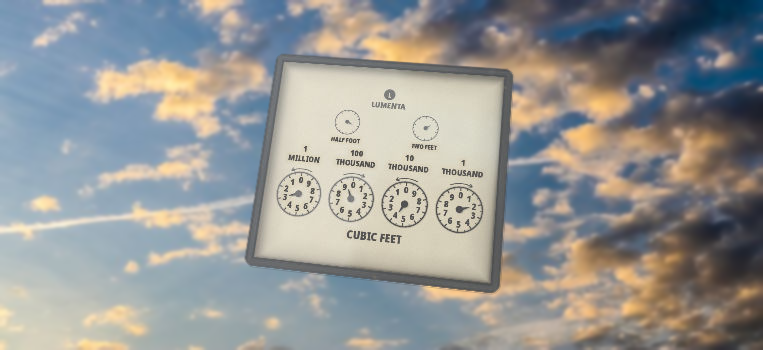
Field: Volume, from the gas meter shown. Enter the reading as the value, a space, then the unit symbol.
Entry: 294200 ft³
